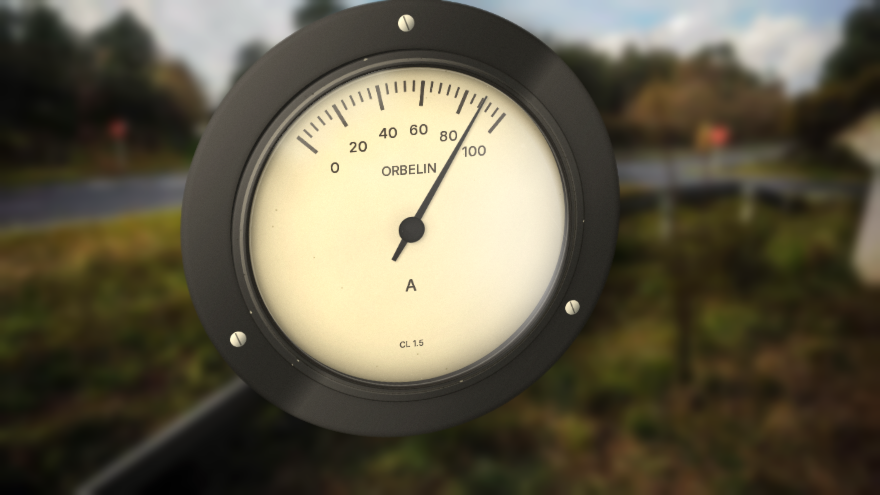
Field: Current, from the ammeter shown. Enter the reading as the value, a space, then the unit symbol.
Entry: 88 A
